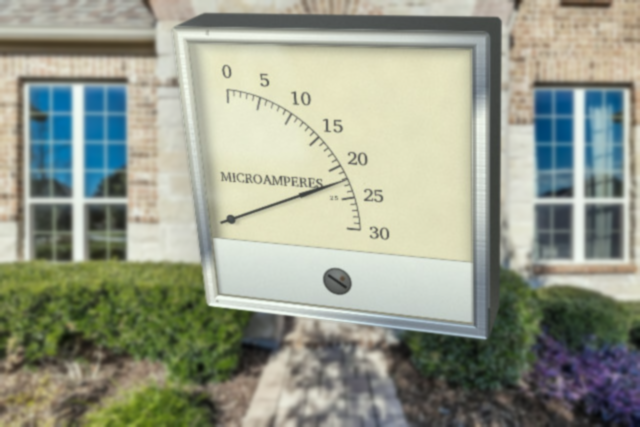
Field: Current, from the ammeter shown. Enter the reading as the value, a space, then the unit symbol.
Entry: 22 µA
